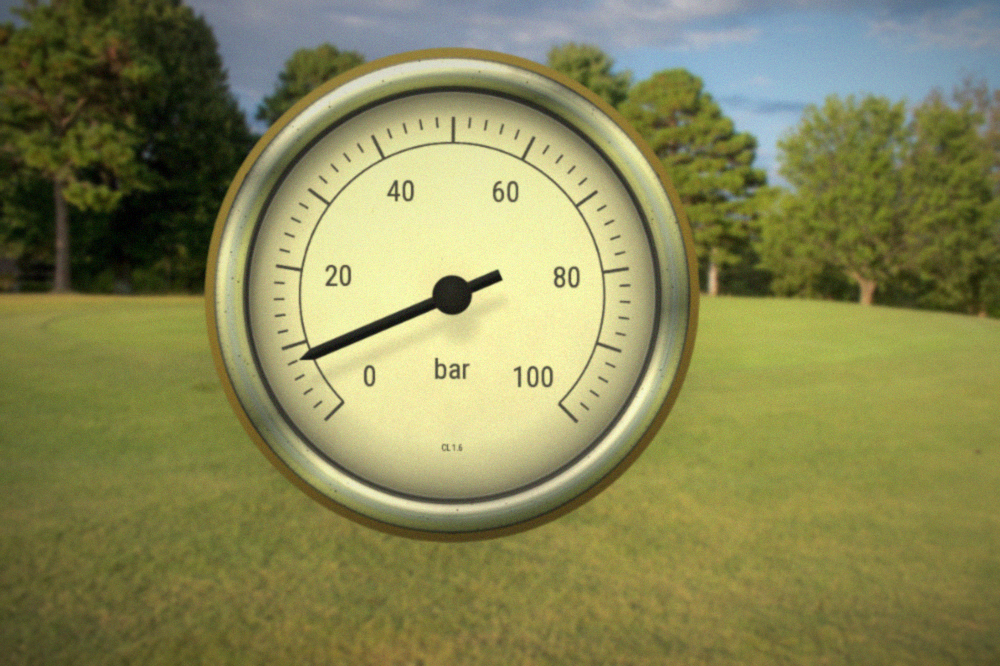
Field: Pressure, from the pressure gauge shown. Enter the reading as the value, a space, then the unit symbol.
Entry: 8 bar
